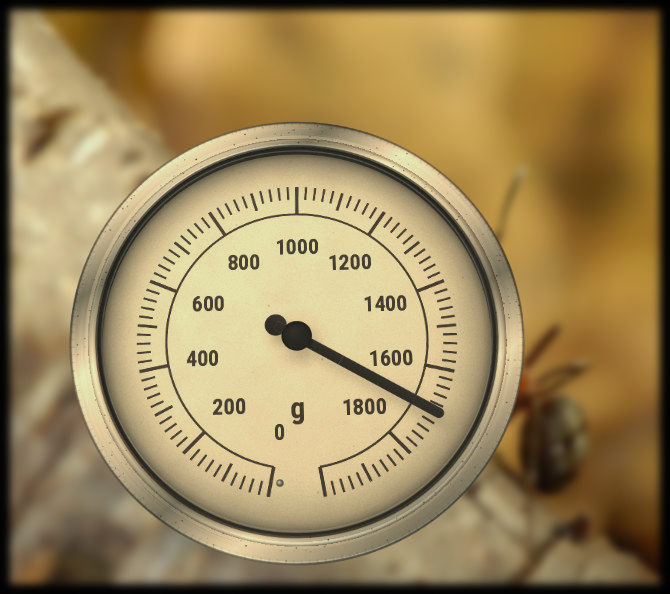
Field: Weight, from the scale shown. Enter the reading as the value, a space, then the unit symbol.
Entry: 1700 g
